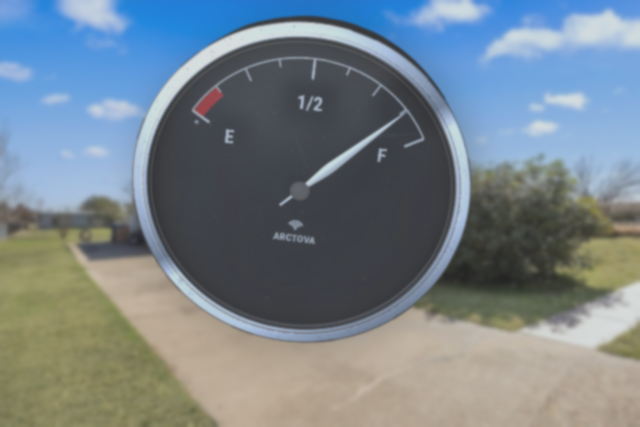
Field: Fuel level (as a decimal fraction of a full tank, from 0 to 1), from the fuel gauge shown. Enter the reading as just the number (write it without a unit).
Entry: 0.875
